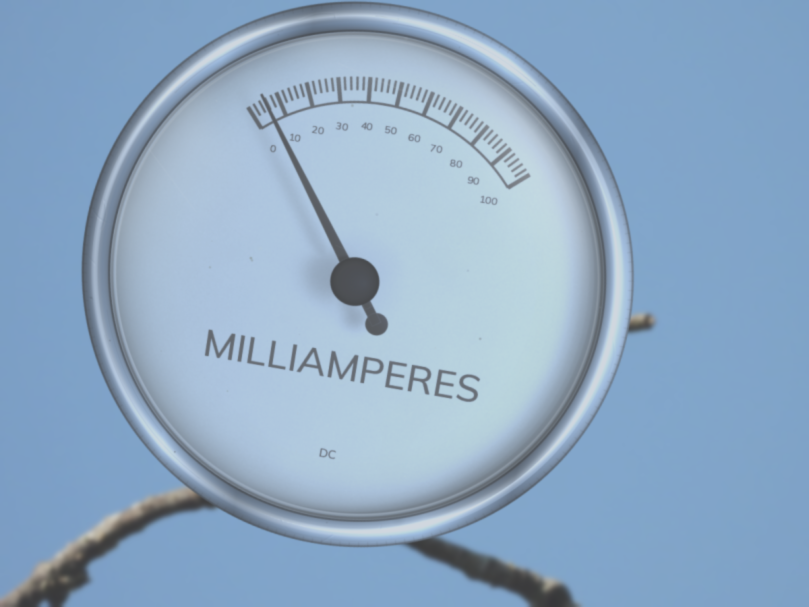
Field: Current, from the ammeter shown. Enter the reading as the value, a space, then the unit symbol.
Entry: 6 mA
